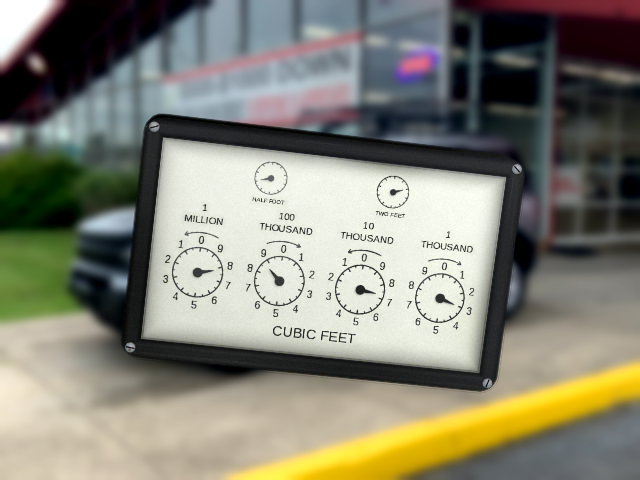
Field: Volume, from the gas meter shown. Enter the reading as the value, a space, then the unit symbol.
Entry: 787300 ft³
